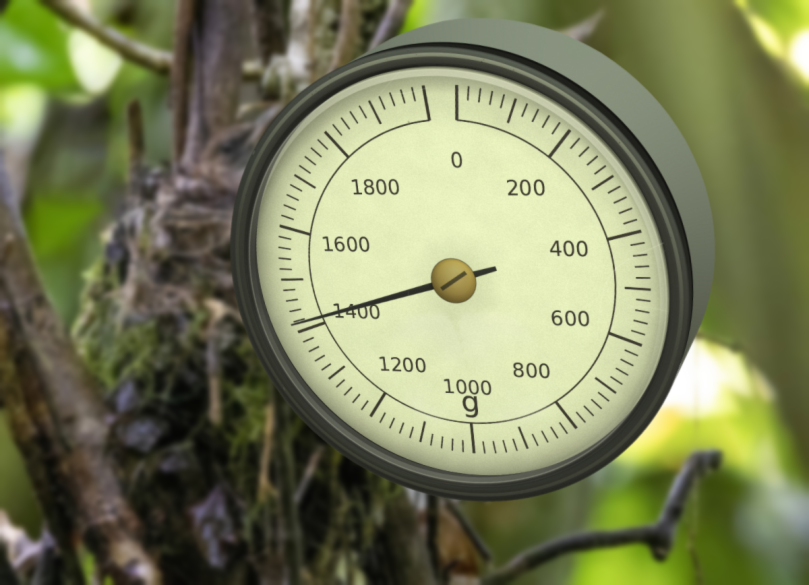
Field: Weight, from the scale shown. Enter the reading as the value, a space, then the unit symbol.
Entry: 1420 g
